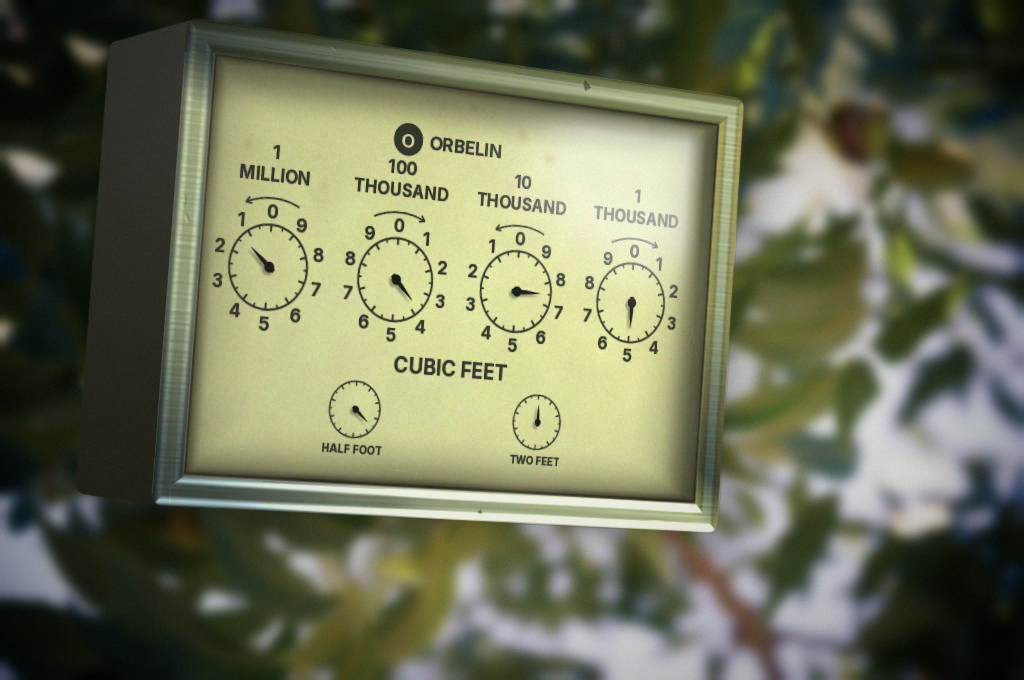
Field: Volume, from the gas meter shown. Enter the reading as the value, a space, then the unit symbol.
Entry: 137500 ft³
